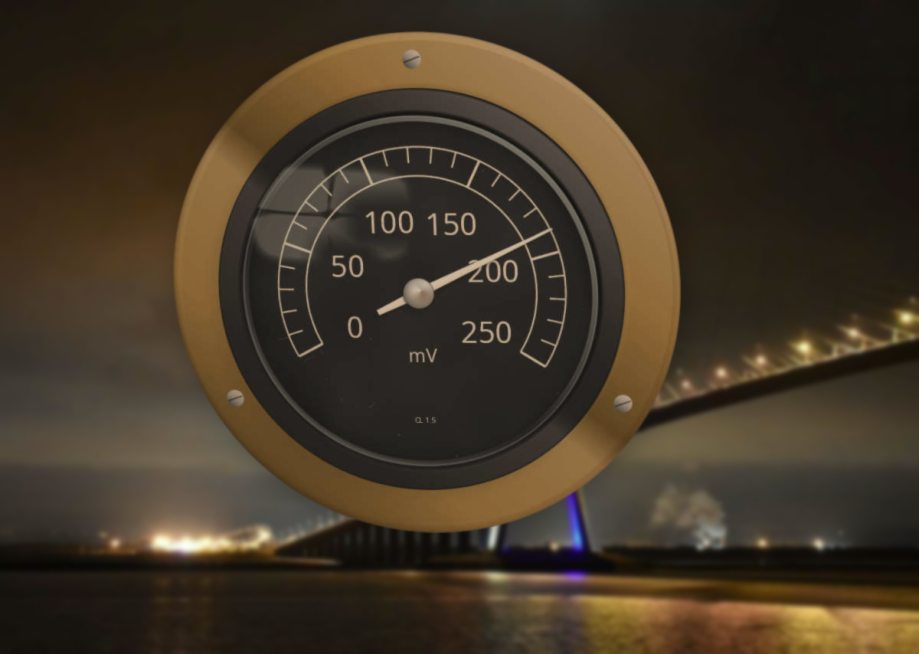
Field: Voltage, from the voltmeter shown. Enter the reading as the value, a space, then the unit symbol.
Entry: 190 mV
